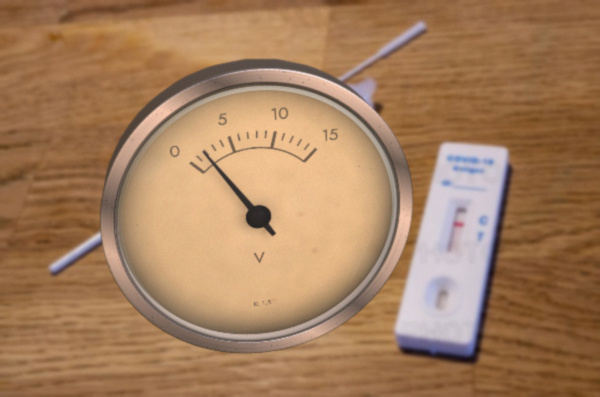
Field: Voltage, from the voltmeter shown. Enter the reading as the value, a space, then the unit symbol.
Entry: 2 V
